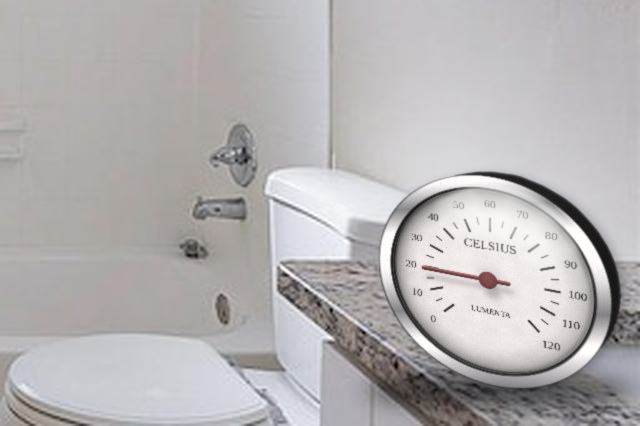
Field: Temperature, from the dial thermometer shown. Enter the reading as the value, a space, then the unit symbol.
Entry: 20 °C
